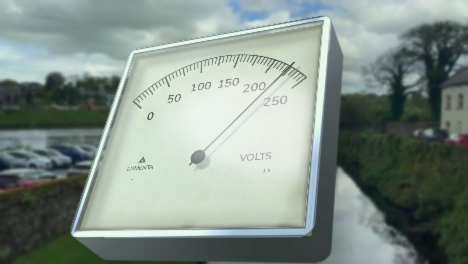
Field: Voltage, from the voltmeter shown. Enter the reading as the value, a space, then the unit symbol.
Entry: 225 V
